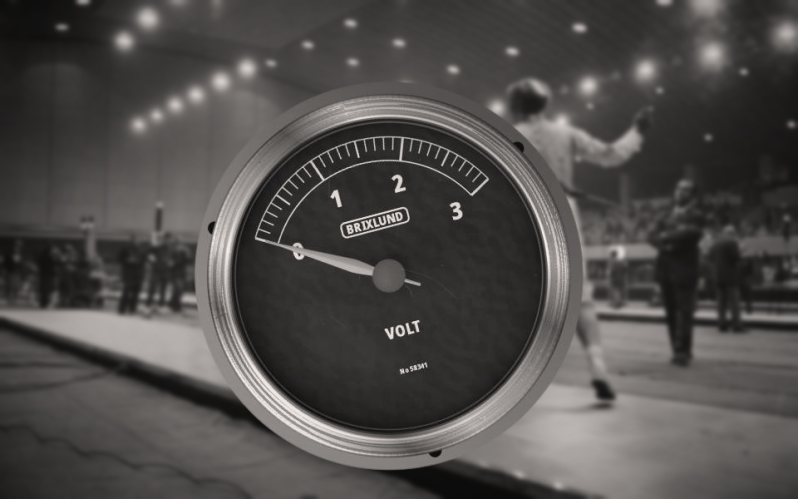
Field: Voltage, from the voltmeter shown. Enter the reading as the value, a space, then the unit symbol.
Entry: 0 V
